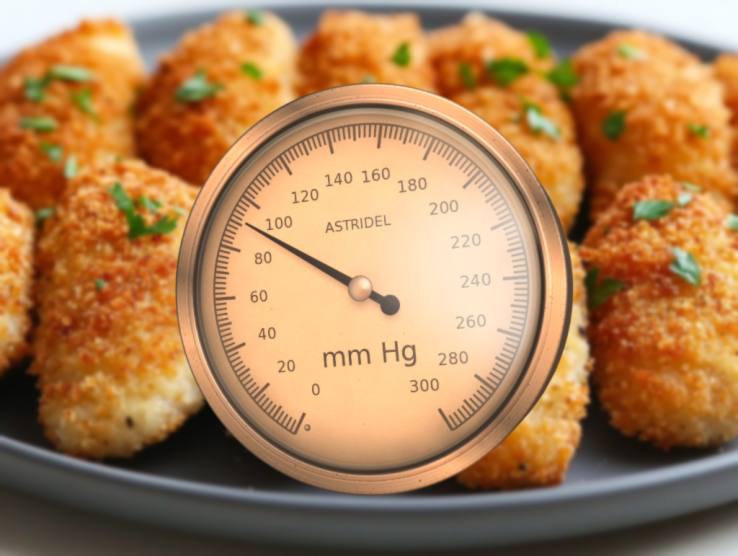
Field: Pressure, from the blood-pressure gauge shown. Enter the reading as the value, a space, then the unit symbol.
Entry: 92 mmHg
